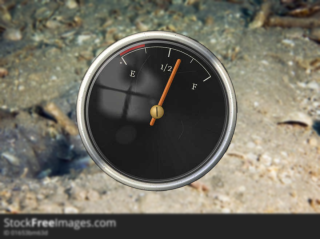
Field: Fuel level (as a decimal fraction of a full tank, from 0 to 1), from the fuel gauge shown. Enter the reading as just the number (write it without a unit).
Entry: 0.625
